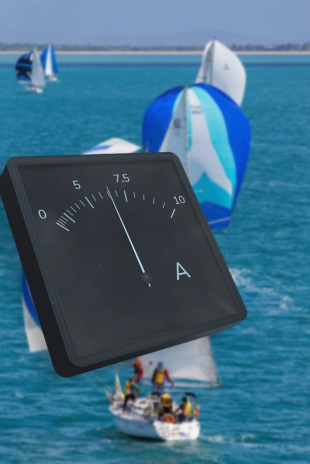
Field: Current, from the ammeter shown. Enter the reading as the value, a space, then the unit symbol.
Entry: 6.5 A
